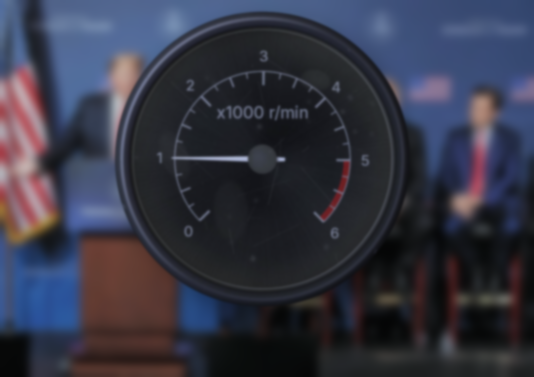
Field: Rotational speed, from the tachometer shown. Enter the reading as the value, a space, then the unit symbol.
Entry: 1000 rpm
